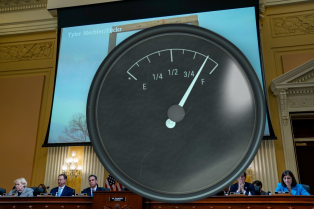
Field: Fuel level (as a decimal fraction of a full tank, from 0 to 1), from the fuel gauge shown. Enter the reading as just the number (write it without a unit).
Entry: 0.875
